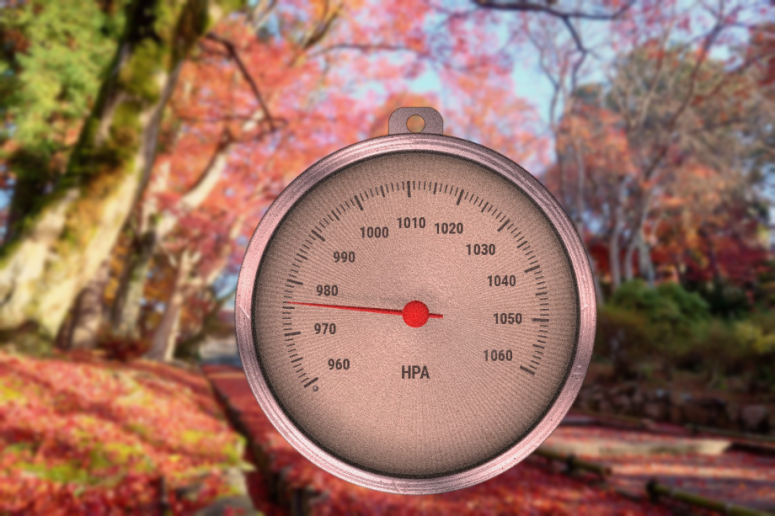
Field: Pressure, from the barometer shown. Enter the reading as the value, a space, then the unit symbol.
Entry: 976 hPa
